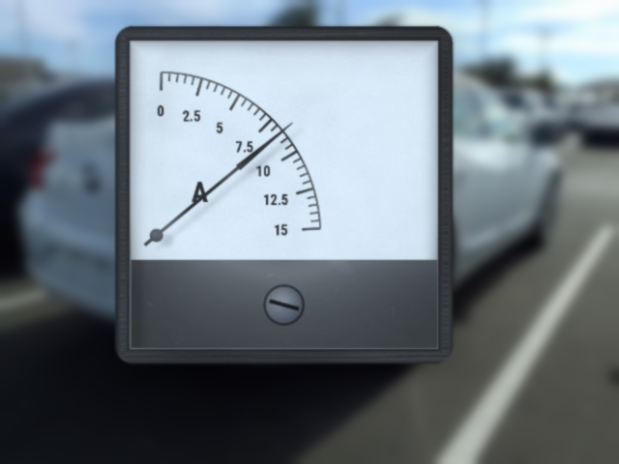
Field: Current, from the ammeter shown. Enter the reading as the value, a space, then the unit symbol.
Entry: 8.5 A
